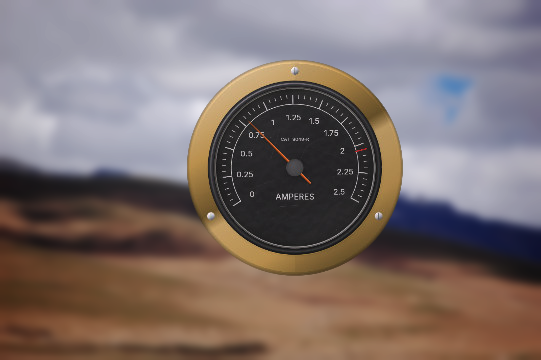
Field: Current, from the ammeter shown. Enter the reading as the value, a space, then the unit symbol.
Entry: 0.8 A
